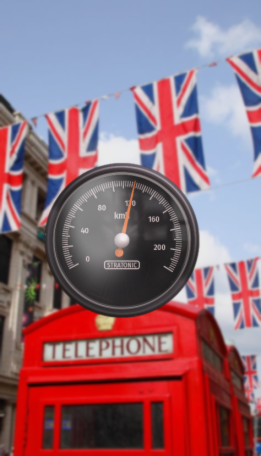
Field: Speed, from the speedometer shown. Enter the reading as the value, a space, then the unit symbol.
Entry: 120 km/h
